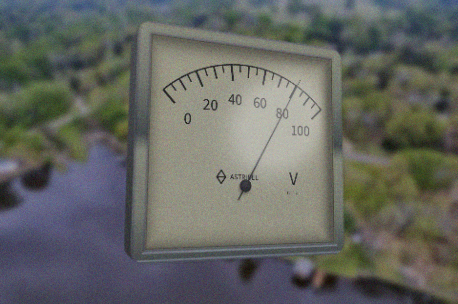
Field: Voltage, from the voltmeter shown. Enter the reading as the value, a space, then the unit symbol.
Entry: 80 V
